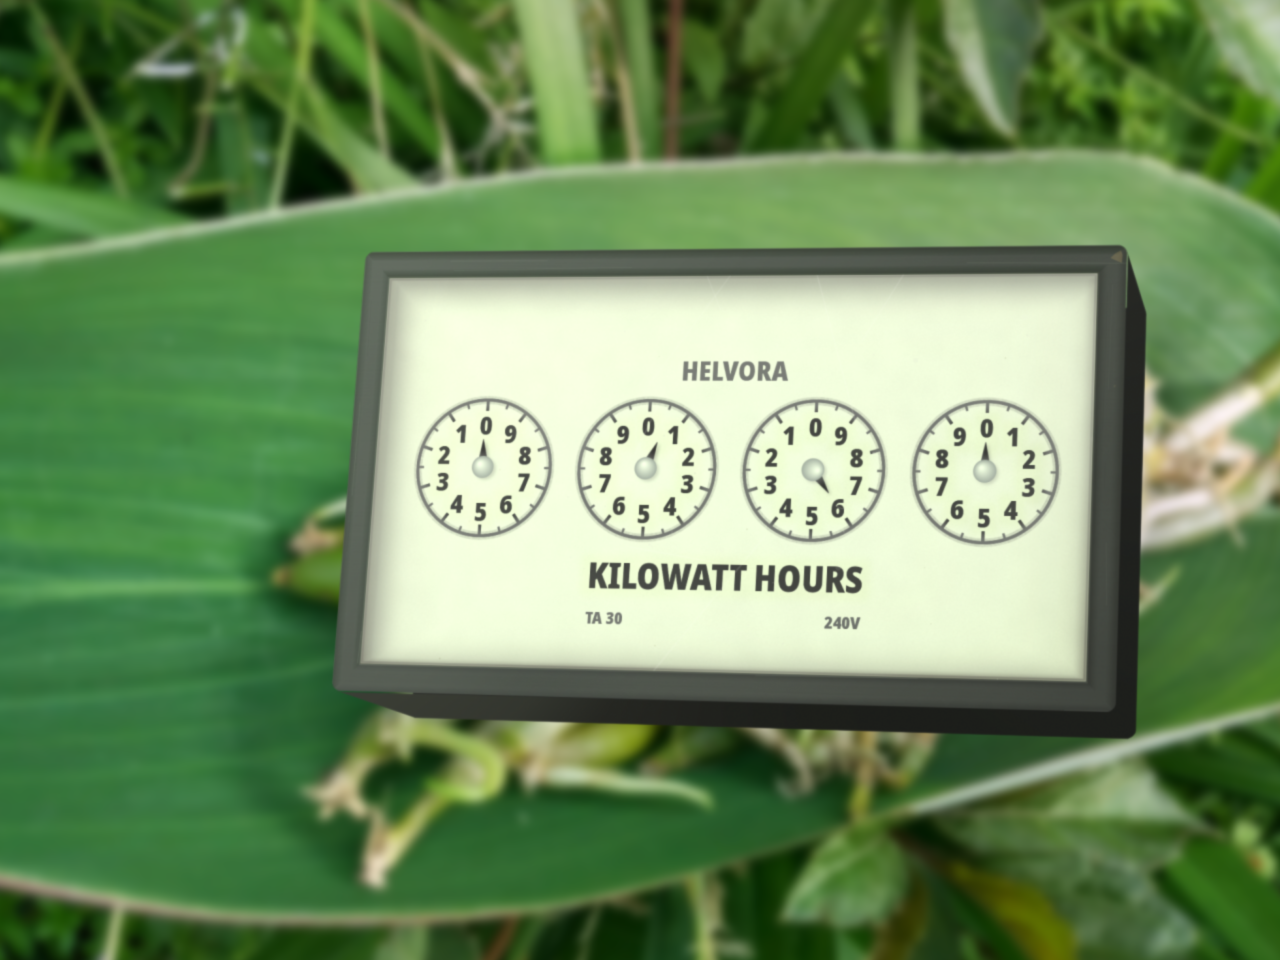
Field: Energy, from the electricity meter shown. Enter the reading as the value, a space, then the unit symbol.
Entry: 60 kWh
